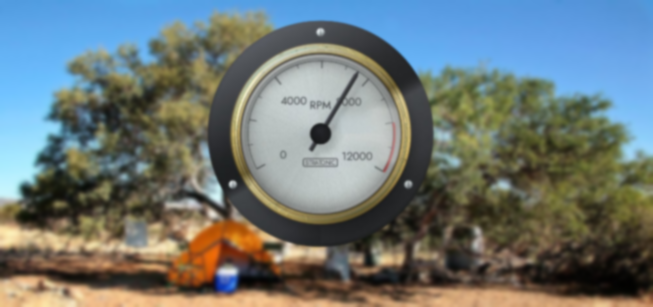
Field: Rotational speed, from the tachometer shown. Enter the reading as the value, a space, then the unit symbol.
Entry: 7500 rpm
